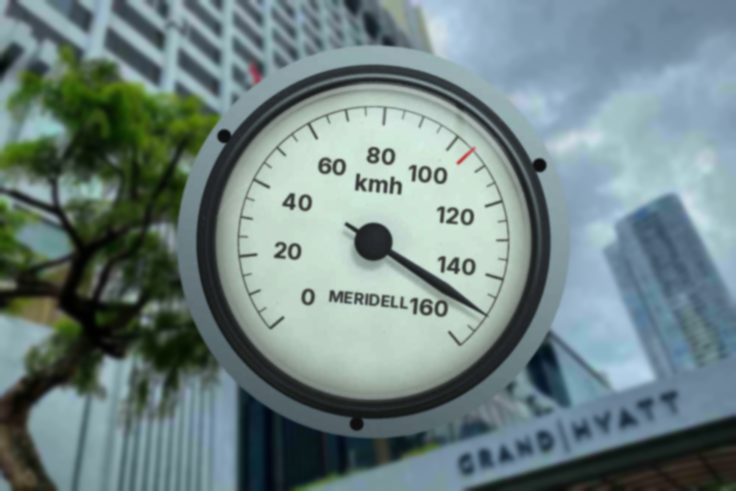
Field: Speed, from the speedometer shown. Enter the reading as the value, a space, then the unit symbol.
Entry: 150 km/h
